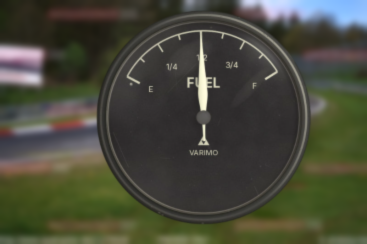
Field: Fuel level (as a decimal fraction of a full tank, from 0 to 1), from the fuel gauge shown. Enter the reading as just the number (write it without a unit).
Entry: 0.5
